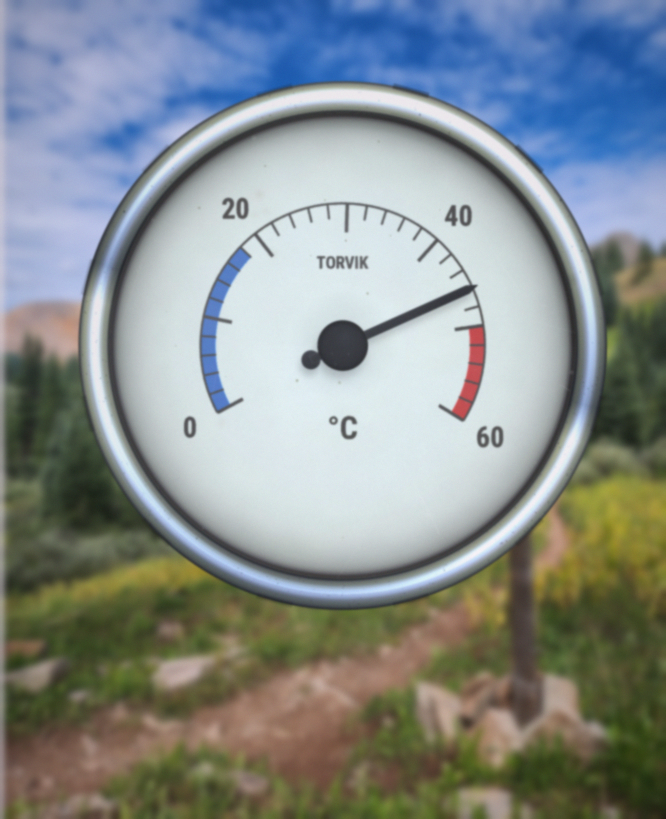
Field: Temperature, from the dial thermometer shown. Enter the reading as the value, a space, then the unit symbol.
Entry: 46 °C
